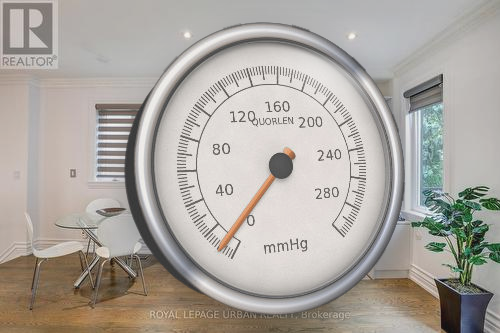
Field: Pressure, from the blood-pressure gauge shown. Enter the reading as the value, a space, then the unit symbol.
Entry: 10 mmHg
